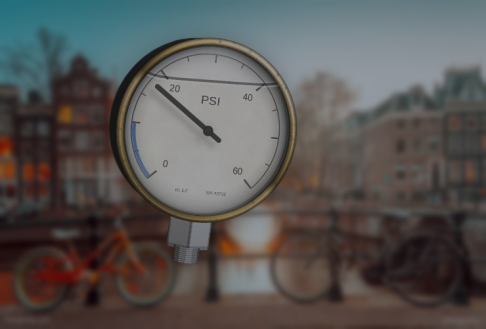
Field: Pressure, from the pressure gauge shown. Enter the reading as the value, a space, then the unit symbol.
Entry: 17.5 psi
